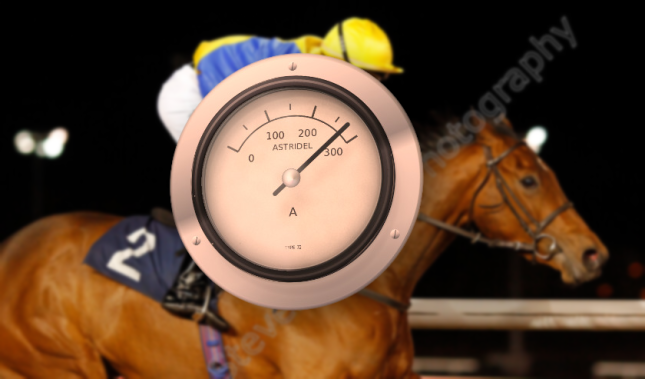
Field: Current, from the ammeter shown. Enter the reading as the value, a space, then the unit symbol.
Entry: 275 A
